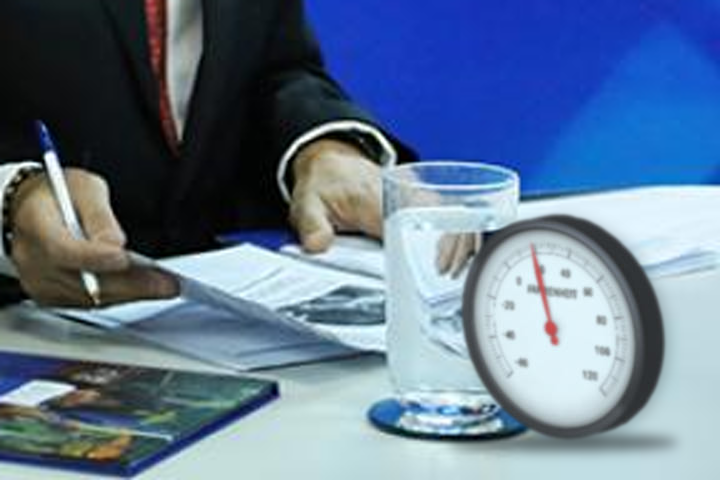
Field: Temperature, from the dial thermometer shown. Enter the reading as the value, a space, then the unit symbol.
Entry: 20 °F
